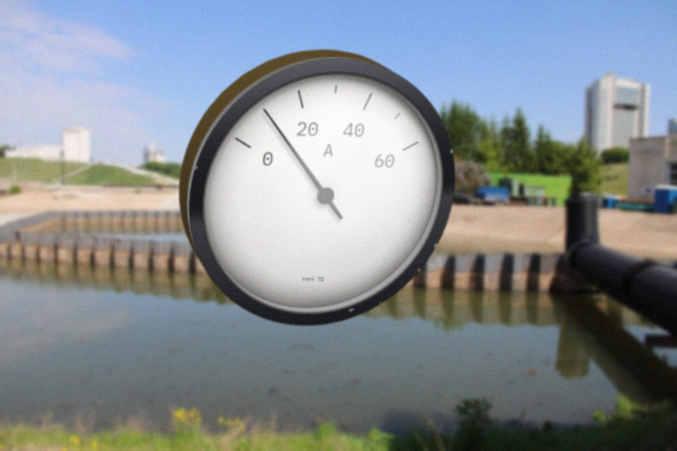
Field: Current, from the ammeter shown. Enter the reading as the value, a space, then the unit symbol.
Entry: 10 A
